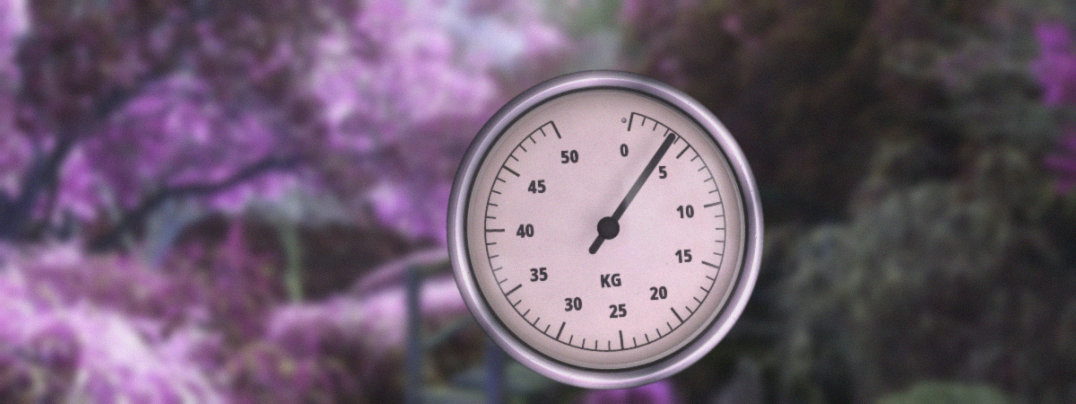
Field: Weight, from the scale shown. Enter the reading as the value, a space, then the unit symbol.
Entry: 3.5 kg
